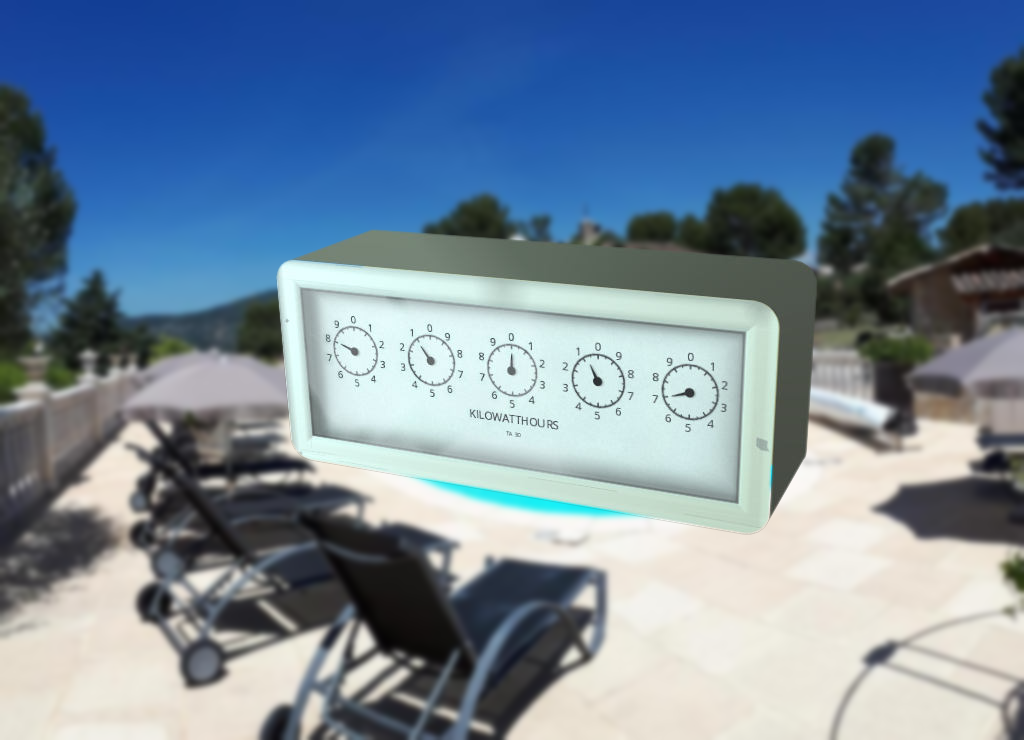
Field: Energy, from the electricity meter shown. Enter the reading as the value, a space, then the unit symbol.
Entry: 81007 kWh
